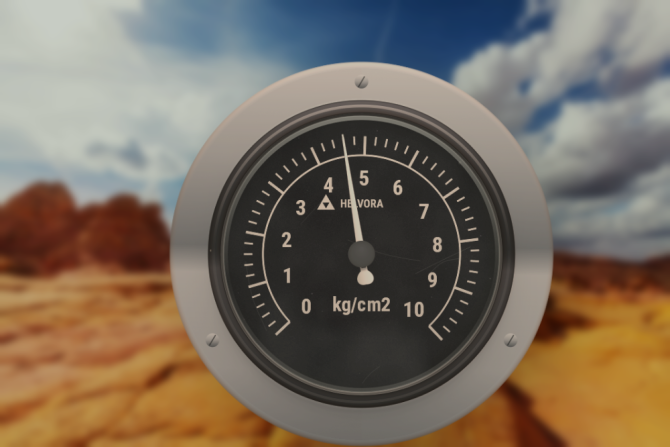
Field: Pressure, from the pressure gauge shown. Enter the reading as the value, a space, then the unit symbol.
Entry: 4.6 kg/cm²
